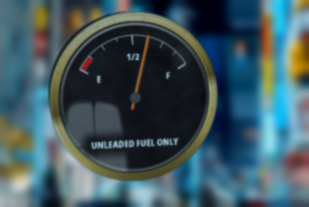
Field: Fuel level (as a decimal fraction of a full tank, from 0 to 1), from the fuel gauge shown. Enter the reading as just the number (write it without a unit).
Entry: 0.625
